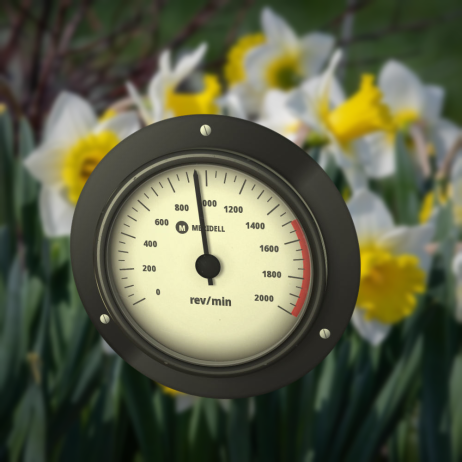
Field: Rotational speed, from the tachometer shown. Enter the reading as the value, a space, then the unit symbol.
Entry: 950 rpm
